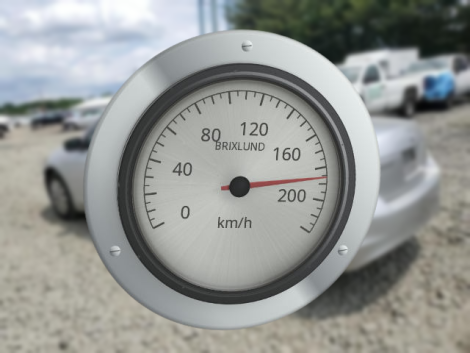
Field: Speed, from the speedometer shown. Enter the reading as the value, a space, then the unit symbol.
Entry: 185 km/h
